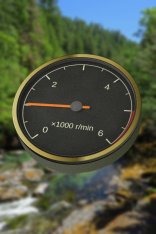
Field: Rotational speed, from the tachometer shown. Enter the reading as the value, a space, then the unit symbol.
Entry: 1000 rpm
